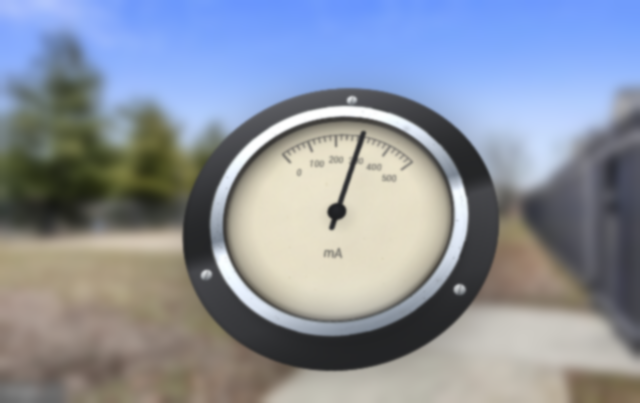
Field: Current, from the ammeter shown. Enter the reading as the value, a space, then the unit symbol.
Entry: 300 mA
